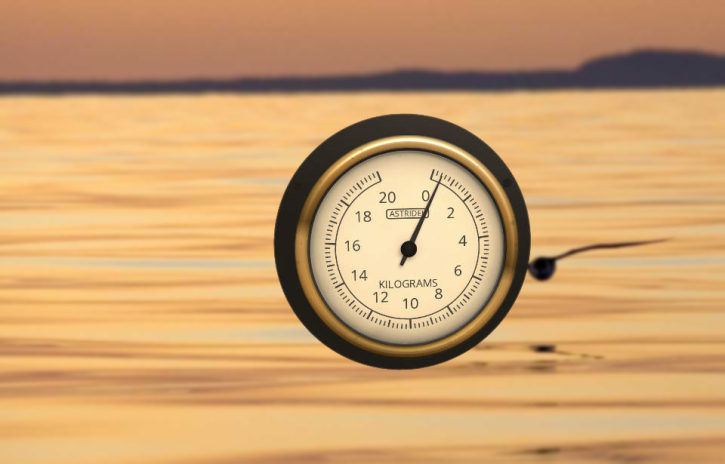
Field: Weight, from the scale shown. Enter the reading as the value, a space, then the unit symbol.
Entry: 0.4 kg
